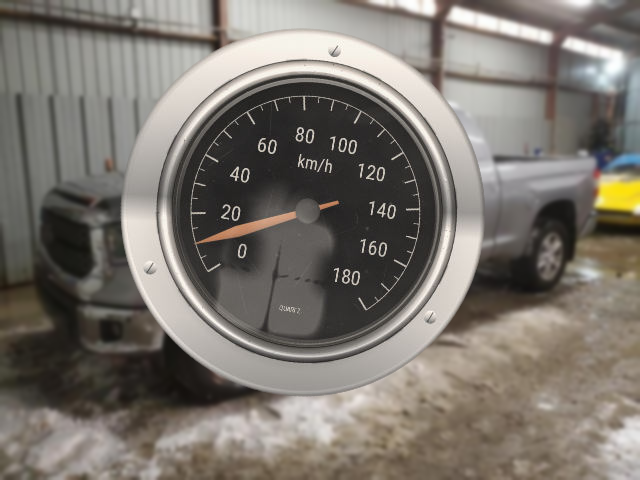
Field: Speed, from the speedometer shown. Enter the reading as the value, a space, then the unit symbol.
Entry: 10 km/h
